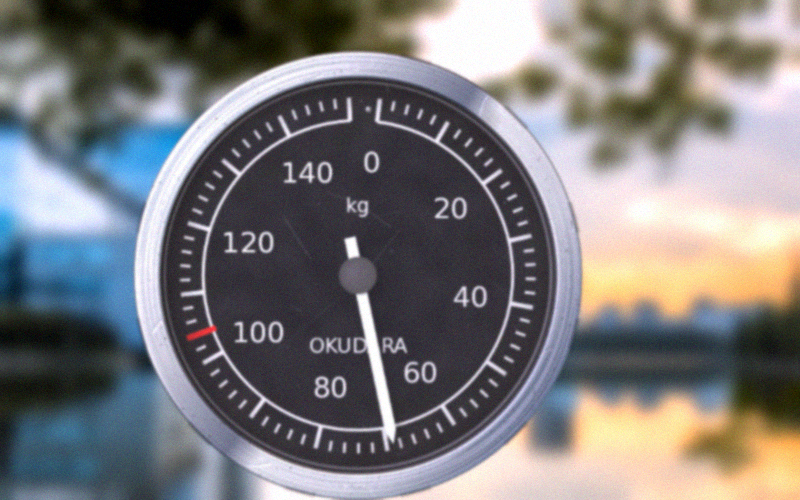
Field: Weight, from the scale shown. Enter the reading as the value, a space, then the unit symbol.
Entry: 69 kg
